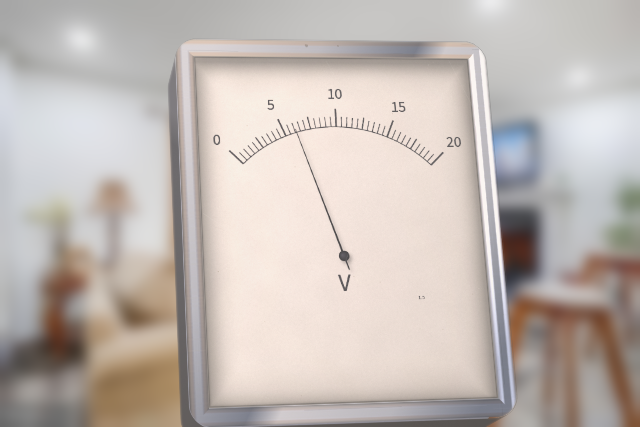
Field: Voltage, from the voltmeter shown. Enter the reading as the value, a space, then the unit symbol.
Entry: 6 V
